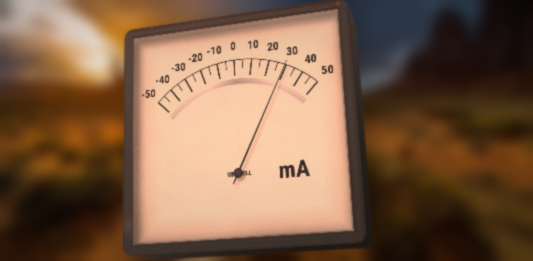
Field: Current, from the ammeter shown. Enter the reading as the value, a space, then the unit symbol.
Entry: 30 mA
